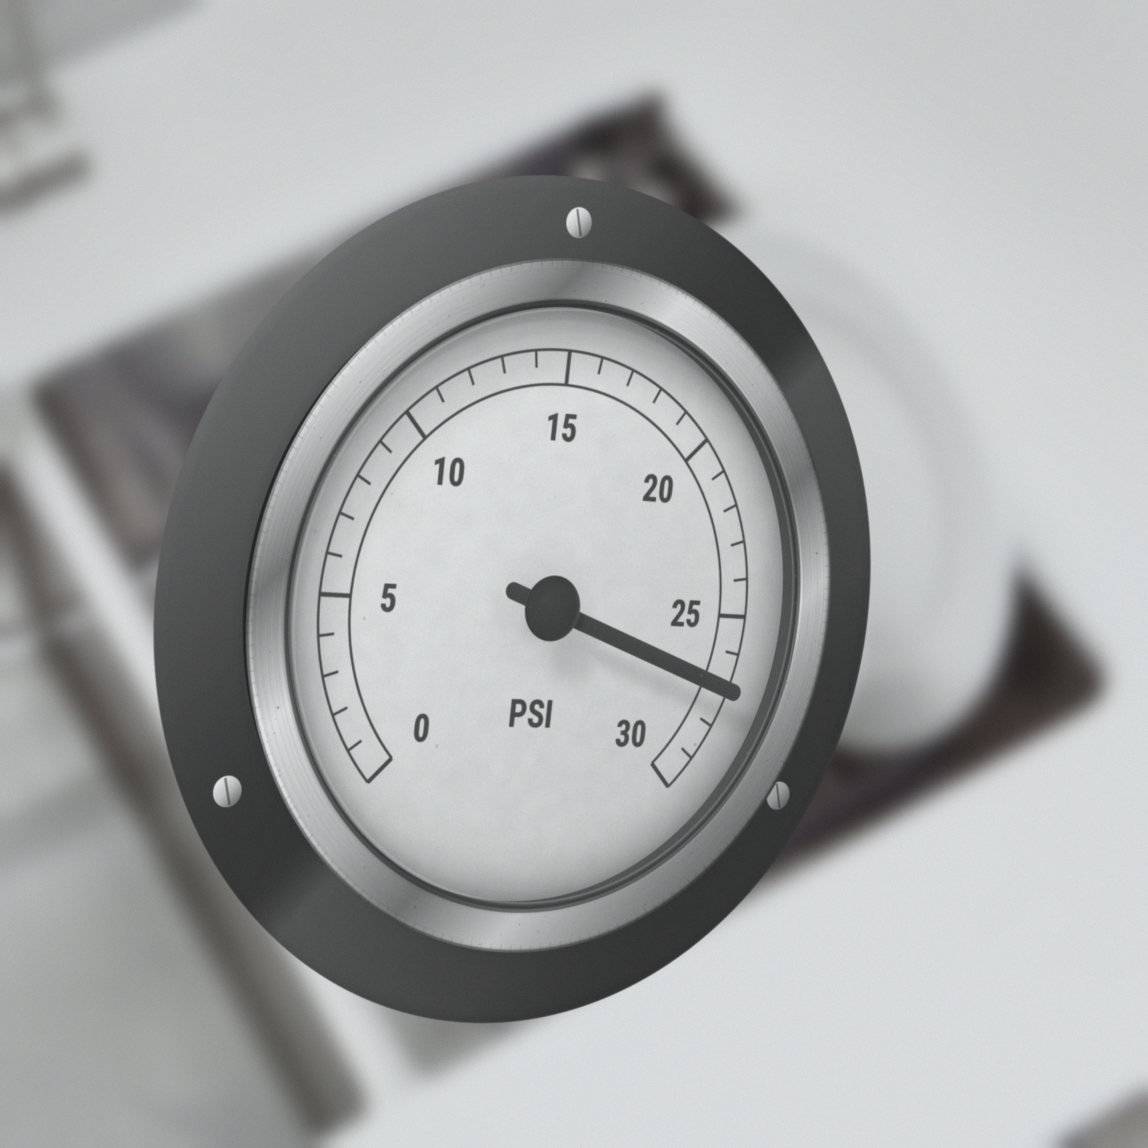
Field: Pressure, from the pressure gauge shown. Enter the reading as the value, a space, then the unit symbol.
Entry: 27 psi
